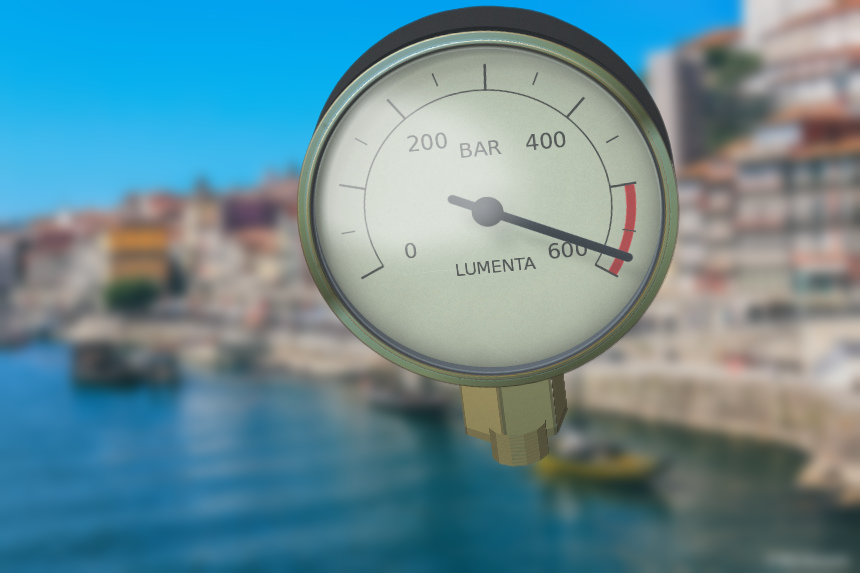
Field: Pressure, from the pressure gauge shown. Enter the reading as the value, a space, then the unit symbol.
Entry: 575 bar
